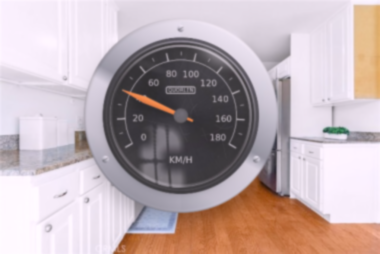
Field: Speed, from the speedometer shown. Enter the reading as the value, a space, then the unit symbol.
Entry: 40 km/h
